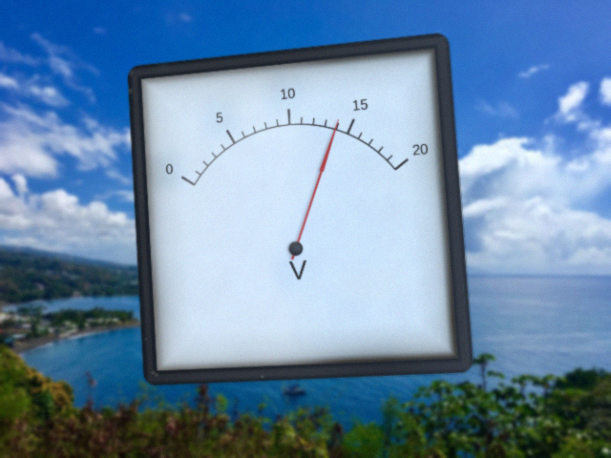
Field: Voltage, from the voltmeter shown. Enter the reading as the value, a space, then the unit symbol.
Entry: 14 V
